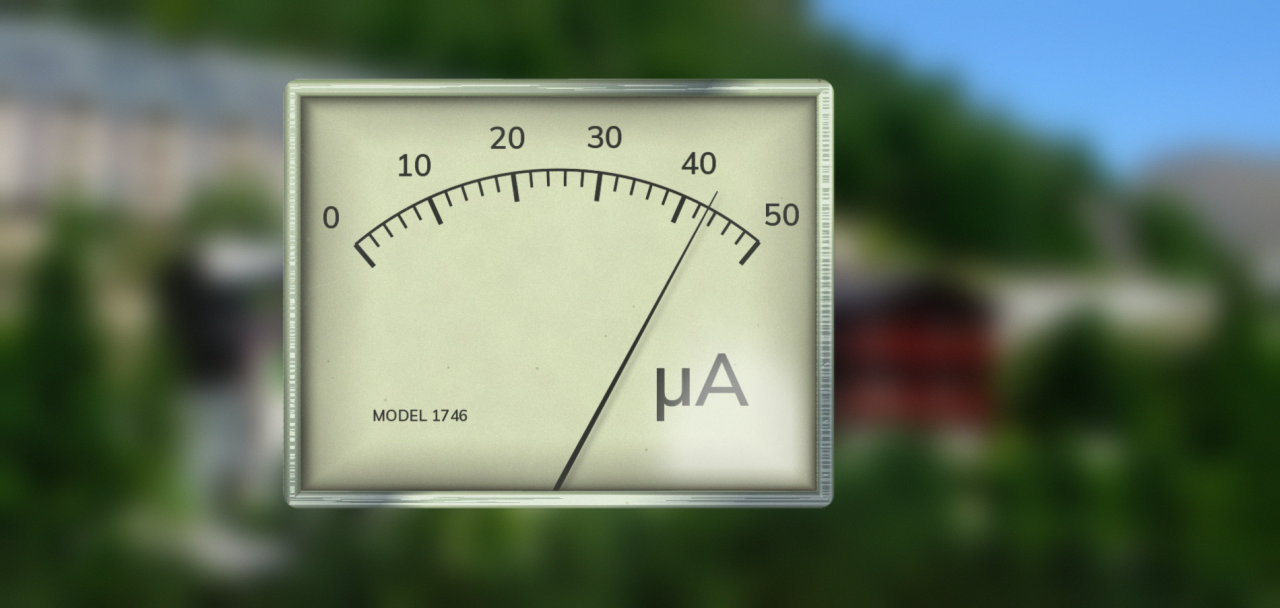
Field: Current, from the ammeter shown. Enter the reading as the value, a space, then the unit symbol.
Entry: 43 µA
